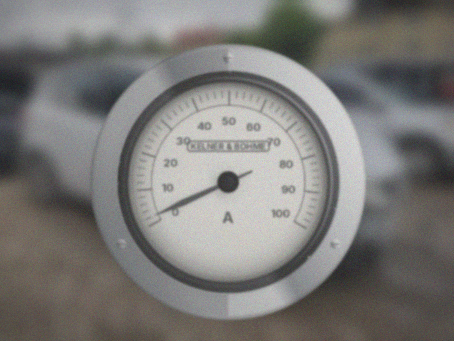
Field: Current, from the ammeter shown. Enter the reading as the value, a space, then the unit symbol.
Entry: 2 A
